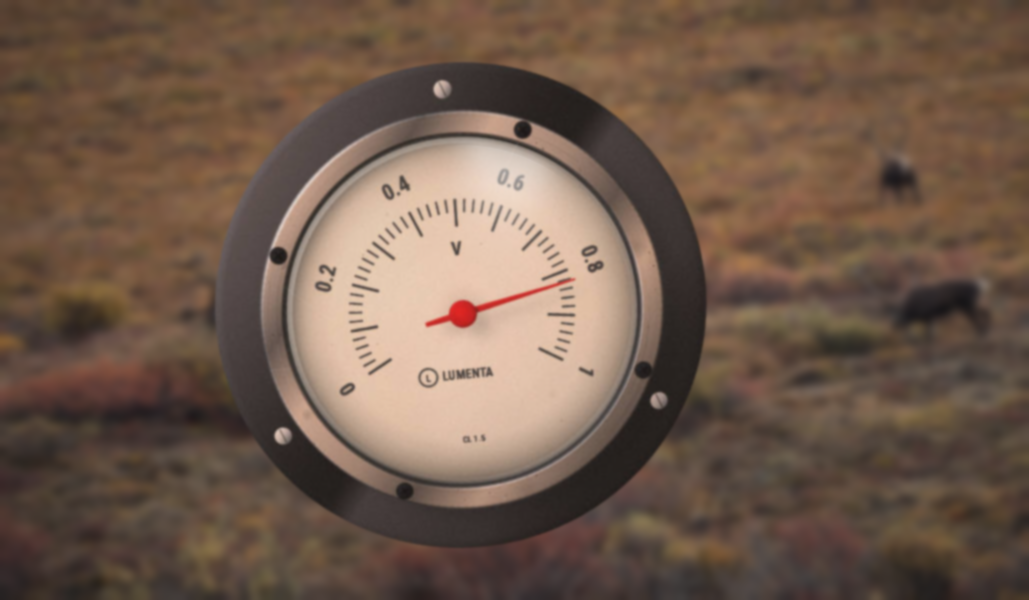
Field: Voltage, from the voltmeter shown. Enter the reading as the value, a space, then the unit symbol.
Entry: 0.82 V
